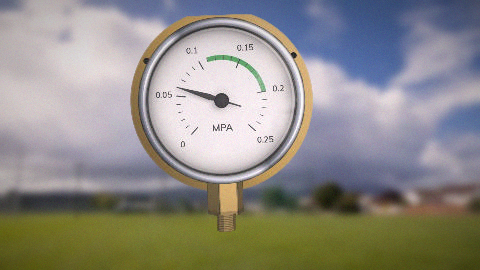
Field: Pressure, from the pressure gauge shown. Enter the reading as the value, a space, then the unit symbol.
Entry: 0.06 MPa
